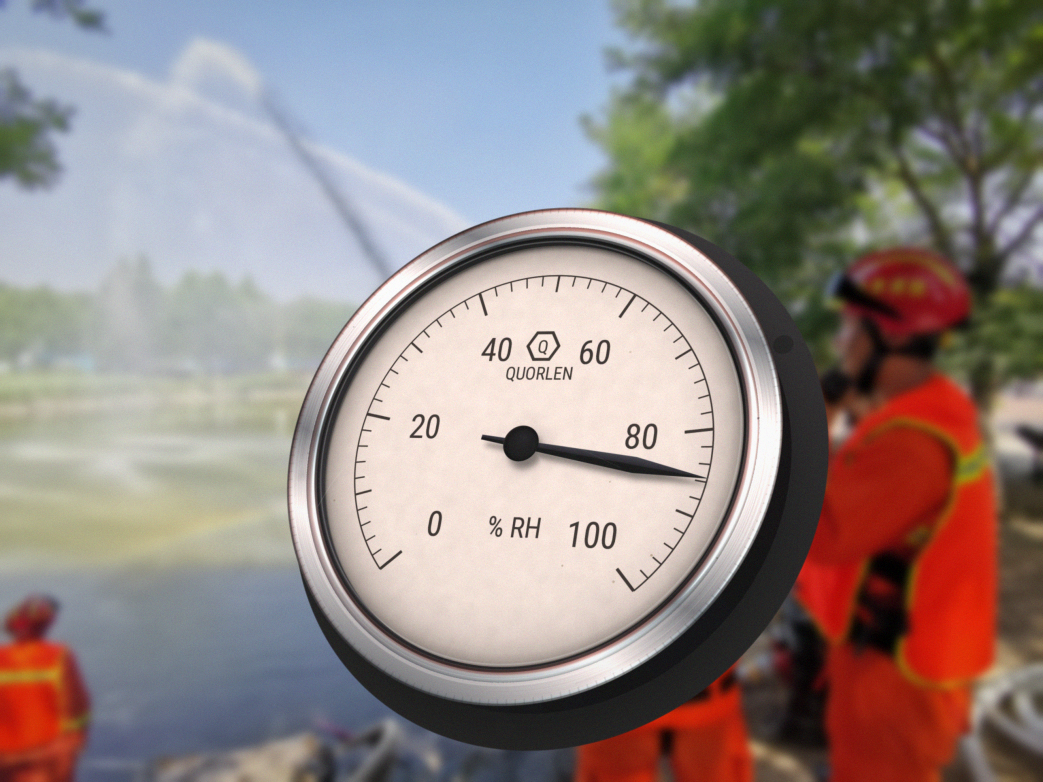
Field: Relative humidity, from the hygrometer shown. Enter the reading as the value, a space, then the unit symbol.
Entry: 86 %
